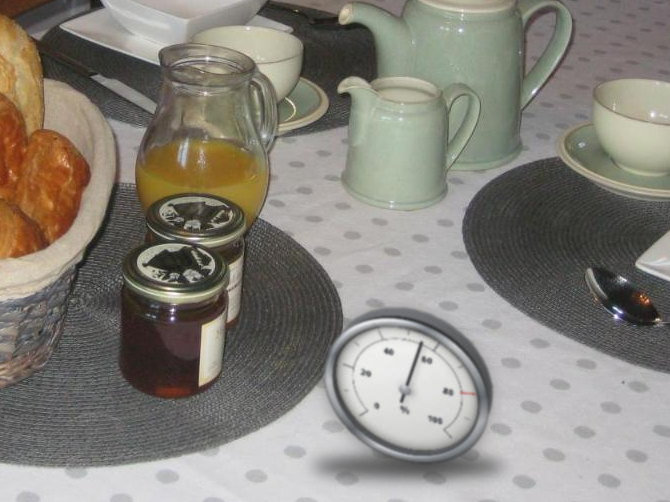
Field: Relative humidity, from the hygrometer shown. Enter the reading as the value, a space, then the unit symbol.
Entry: 55 %
